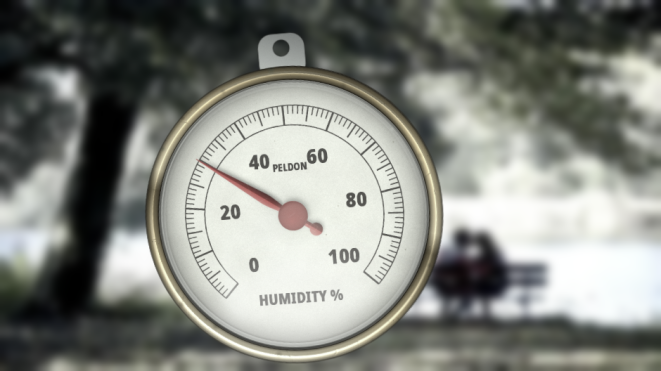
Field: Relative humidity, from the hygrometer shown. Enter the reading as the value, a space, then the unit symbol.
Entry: 30 %
